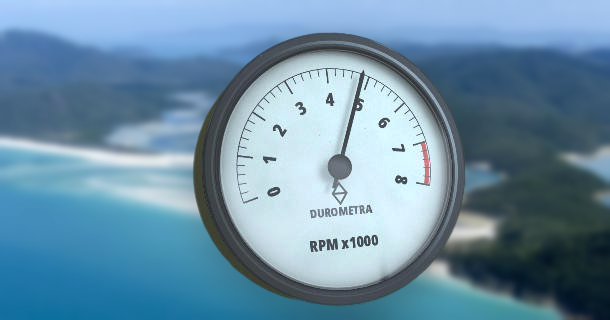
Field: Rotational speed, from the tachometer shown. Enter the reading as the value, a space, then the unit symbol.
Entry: 4800 rpm
